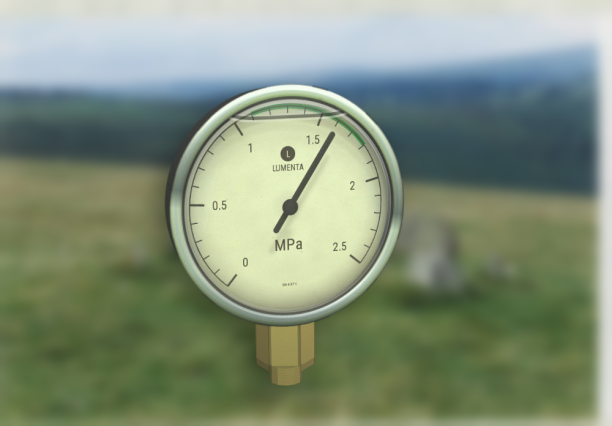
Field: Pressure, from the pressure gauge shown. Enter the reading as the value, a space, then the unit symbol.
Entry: 1.6 MPa
